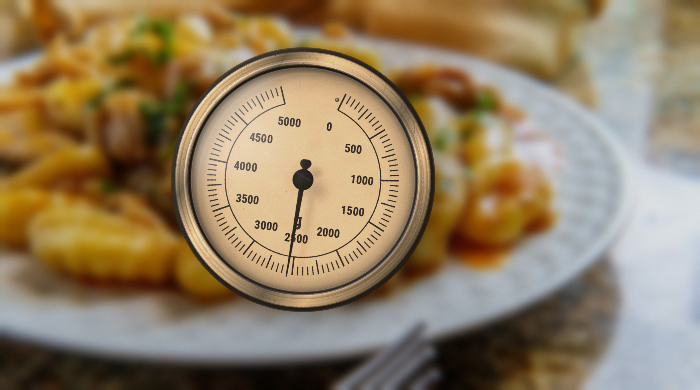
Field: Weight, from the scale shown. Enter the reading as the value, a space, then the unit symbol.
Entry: 2550 g
